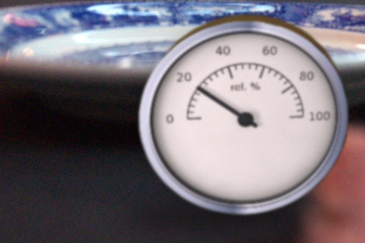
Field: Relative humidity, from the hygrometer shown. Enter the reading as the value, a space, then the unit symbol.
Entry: 20 %
